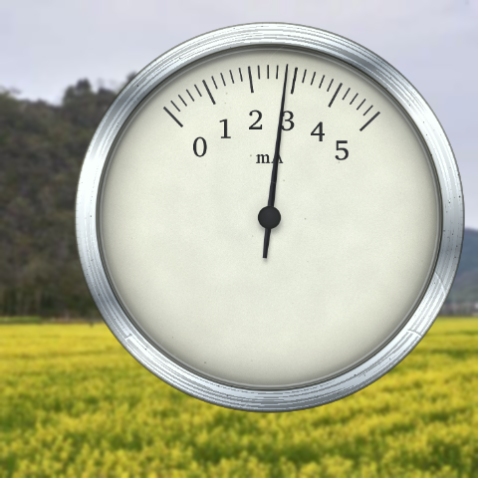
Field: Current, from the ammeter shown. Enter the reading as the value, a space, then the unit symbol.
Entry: 2.8 mA
